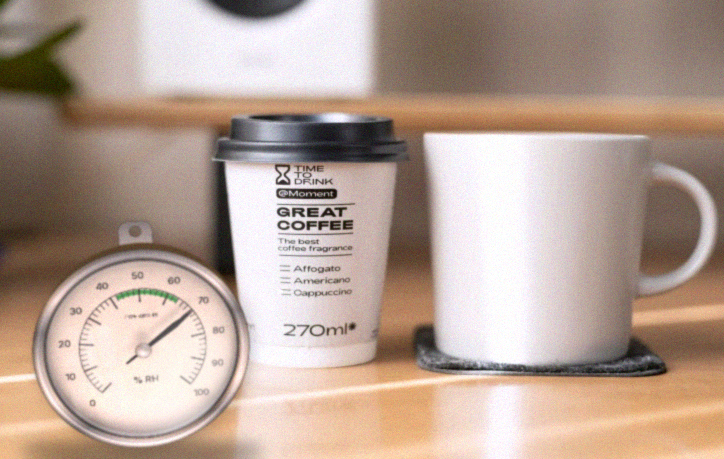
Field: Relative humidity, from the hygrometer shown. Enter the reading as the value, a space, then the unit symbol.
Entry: 70 %
